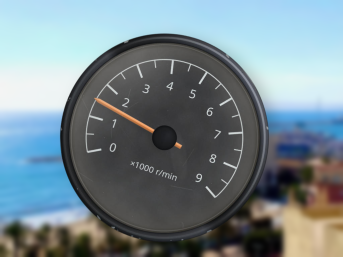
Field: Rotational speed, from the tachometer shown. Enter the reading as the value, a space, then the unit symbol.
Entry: 1500 rpm
